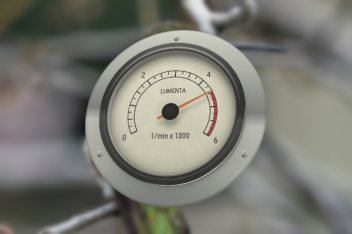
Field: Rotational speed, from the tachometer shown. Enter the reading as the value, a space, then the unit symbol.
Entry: 4500 rpm
